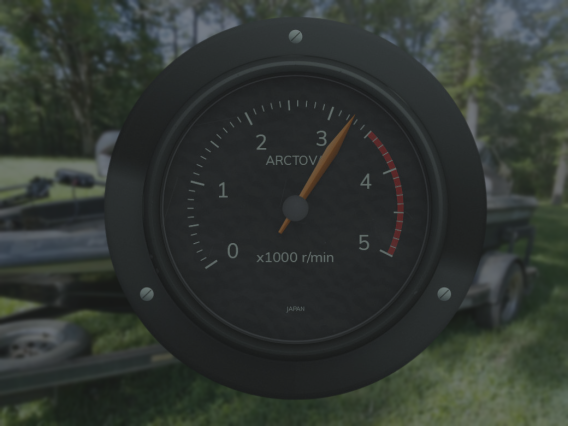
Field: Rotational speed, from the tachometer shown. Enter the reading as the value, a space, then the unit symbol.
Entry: 3250 rpm
